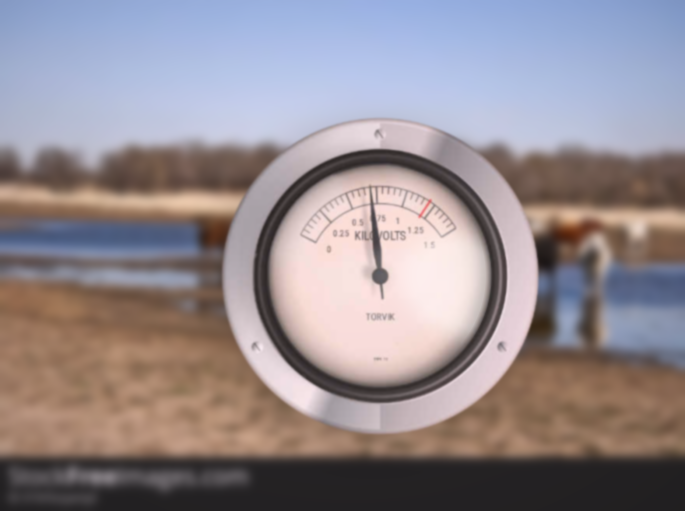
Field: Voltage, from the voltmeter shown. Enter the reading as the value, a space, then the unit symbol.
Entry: 0.7 kV
